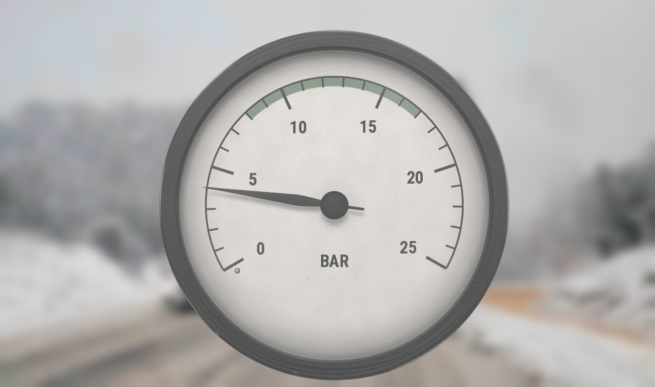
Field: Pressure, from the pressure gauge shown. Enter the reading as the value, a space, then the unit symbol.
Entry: 4 bar
